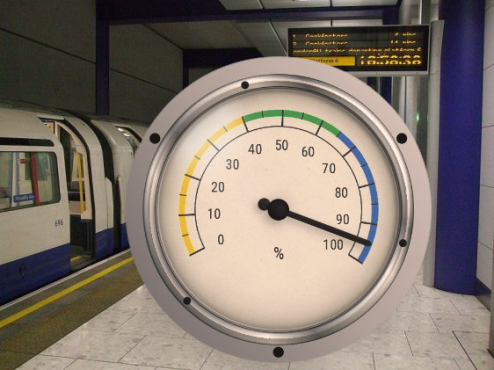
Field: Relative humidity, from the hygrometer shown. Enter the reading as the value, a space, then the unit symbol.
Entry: 95 %
